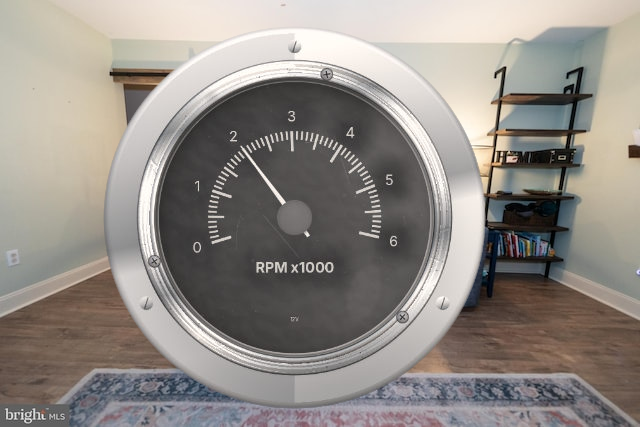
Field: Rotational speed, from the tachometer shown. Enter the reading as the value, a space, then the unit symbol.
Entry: 2000 rpm
